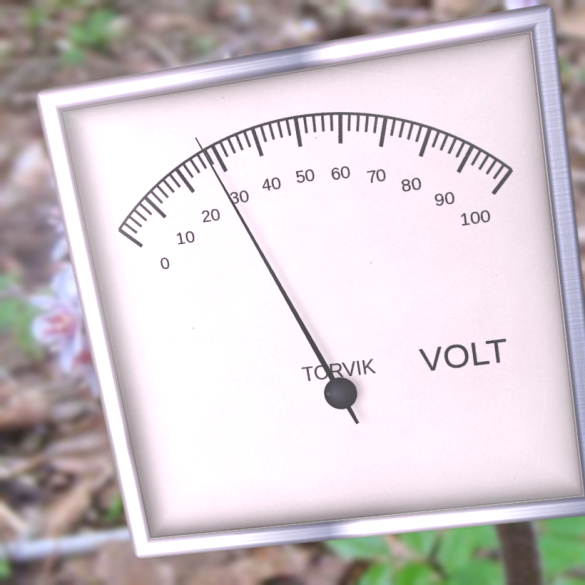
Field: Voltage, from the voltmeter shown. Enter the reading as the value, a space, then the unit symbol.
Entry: 28 V
